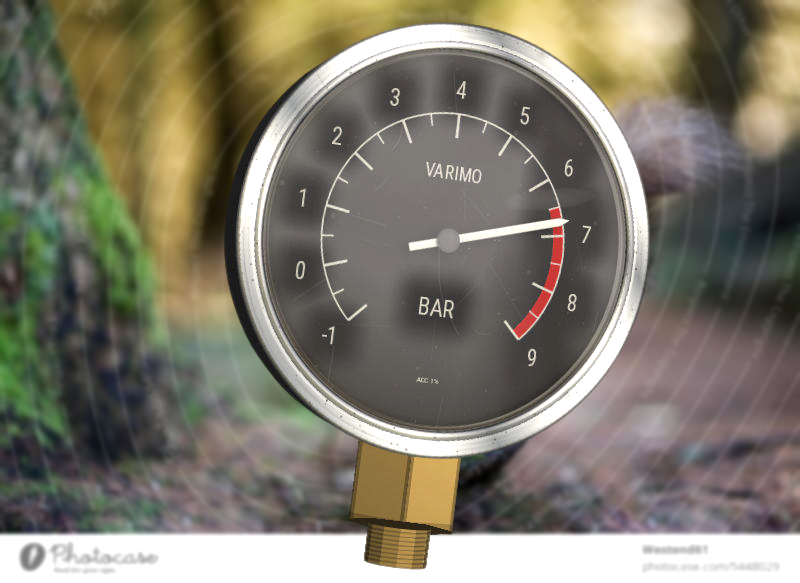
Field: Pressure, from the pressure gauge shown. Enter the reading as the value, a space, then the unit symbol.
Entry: 6.75 bar
